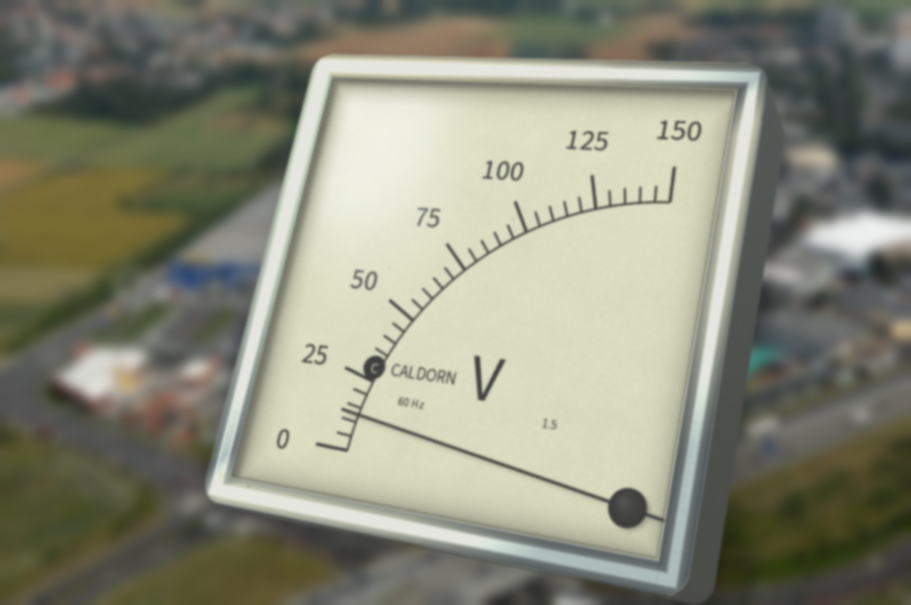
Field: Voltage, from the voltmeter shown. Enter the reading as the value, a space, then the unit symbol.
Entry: 12.5 V
